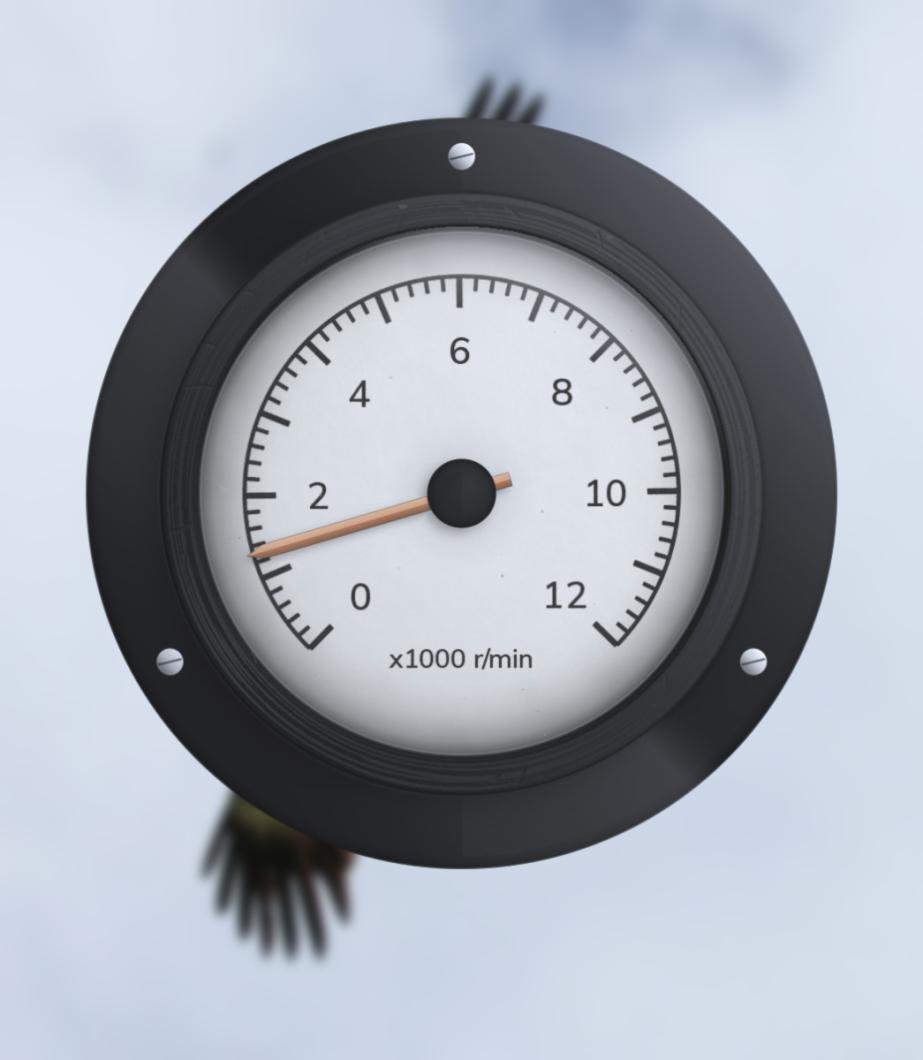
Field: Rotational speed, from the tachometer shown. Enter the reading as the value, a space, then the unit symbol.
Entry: 1300 rpm
